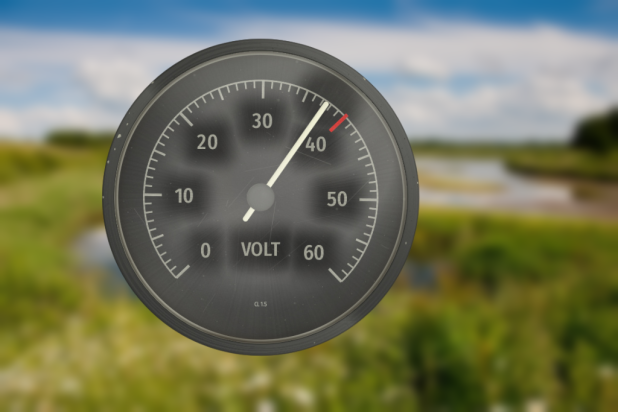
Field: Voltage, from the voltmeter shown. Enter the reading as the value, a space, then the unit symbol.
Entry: 37.5 V
